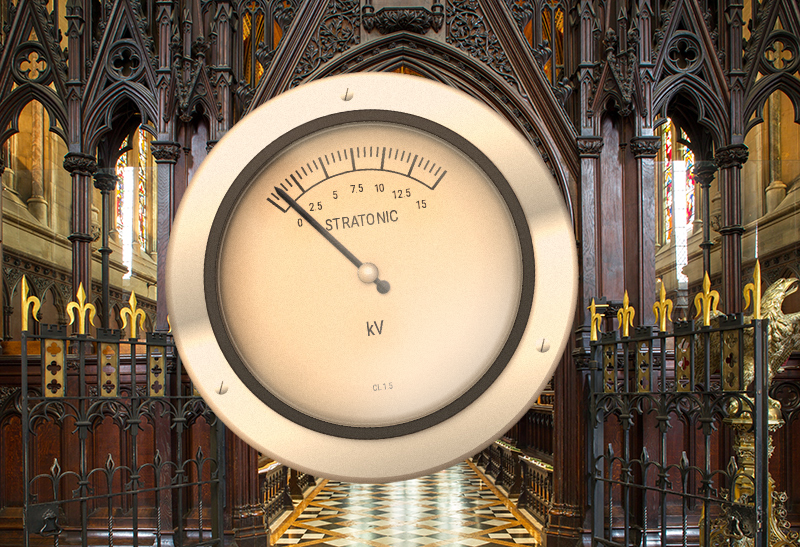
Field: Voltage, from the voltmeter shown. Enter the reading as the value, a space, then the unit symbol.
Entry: 1 kV
